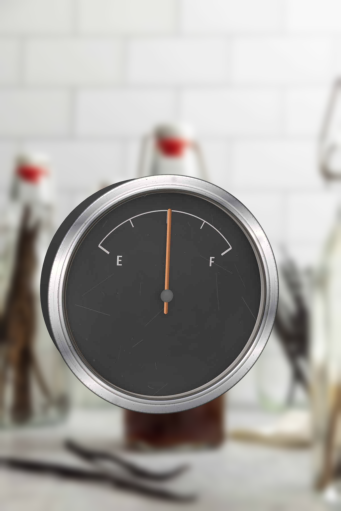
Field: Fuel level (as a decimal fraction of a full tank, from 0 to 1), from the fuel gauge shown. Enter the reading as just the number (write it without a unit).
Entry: 0.5
